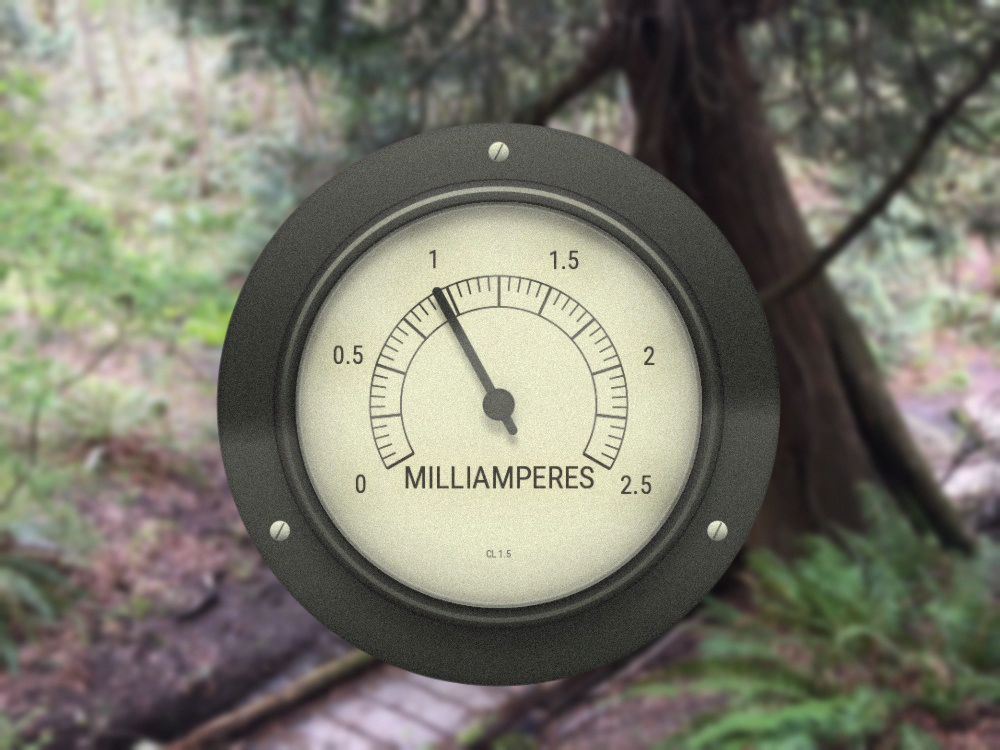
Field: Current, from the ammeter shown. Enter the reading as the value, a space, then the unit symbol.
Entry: 0.95 mA
